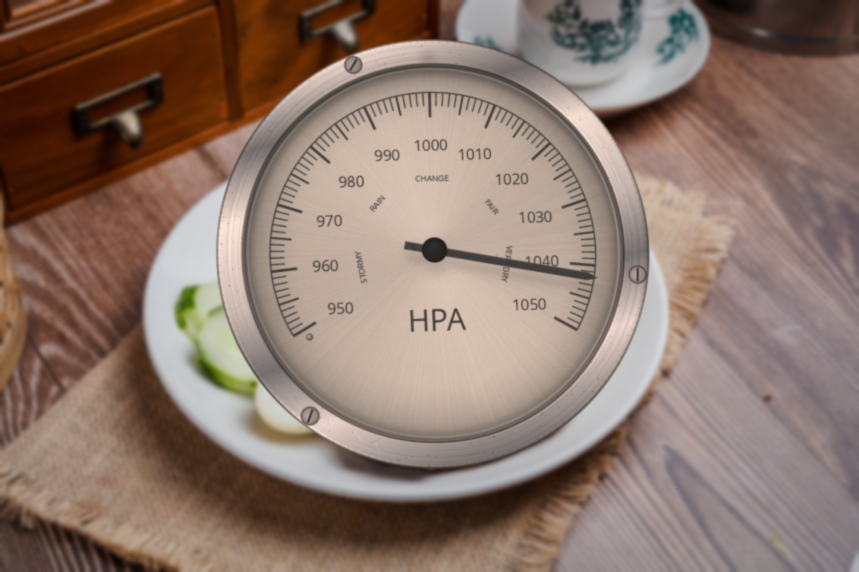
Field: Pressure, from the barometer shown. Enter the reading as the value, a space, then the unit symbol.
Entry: 1042 hPa
